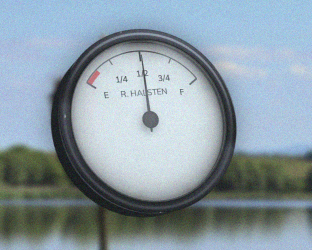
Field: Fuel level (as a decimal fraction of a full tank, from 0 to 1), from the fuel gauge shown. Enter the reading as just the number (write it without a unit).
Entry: 0.5
